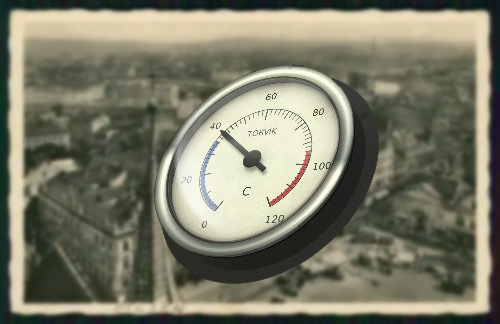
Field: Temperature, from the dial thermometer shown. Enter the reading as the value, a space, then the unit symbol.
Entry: 40 °C
